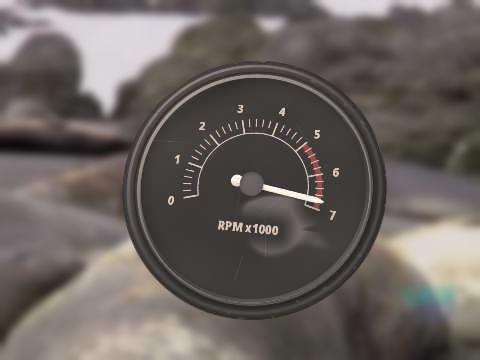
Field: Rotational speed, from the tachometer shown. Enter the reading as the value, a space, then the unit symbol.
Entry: 6800 rpm
